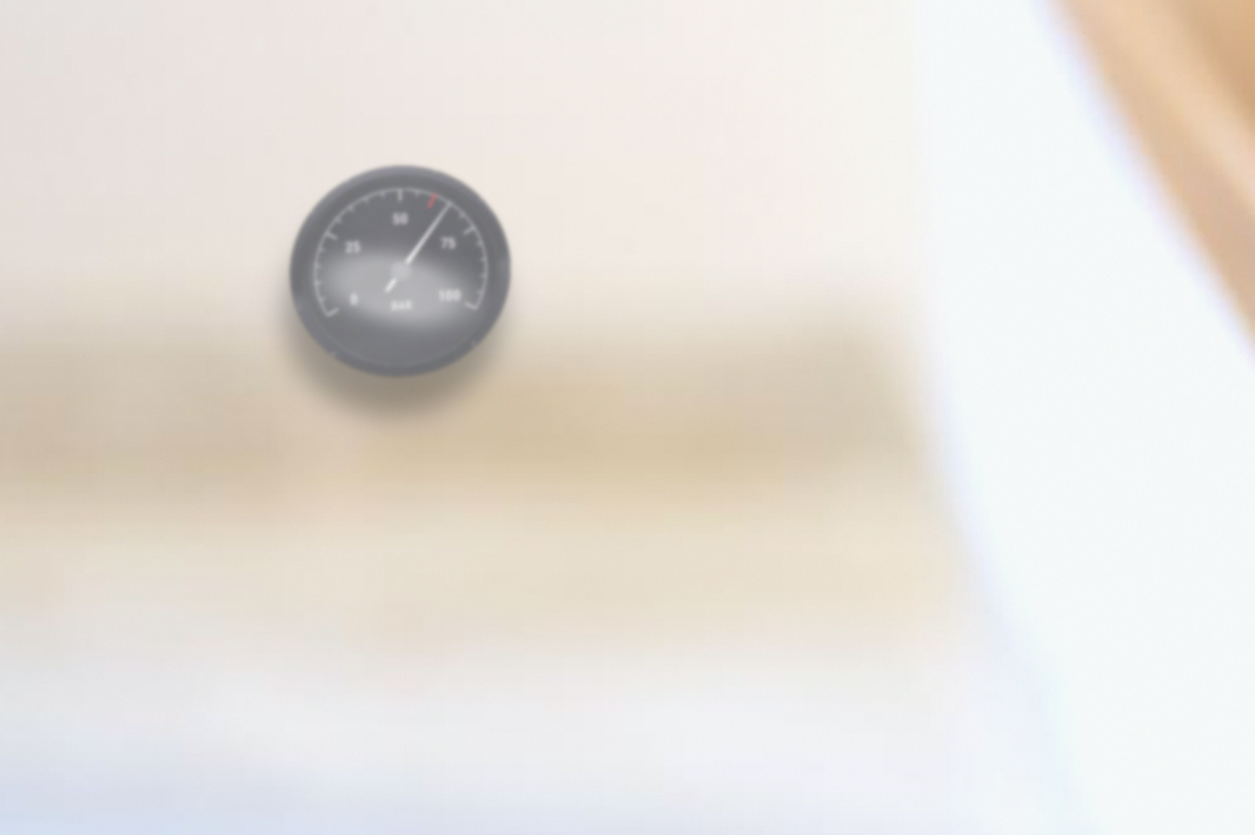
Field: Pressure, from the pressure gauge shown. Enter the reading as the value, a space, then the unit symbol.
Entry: 65 bar
